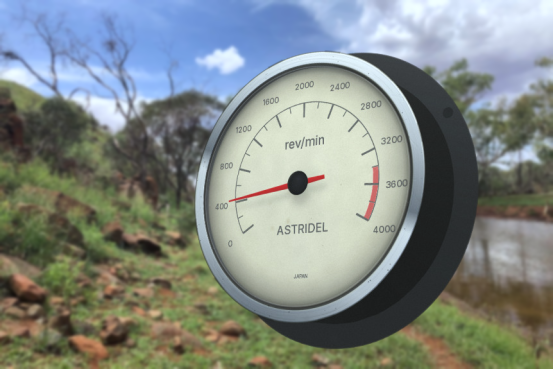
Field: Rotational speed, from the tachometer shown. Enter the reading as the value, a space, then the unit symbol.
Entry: 400 rpm
